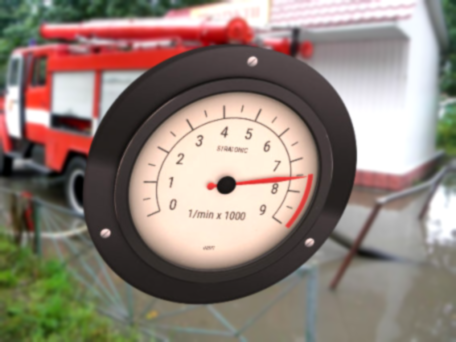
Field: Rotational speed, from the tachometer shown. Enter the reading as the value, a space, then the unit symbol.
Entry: 7500 rpm
